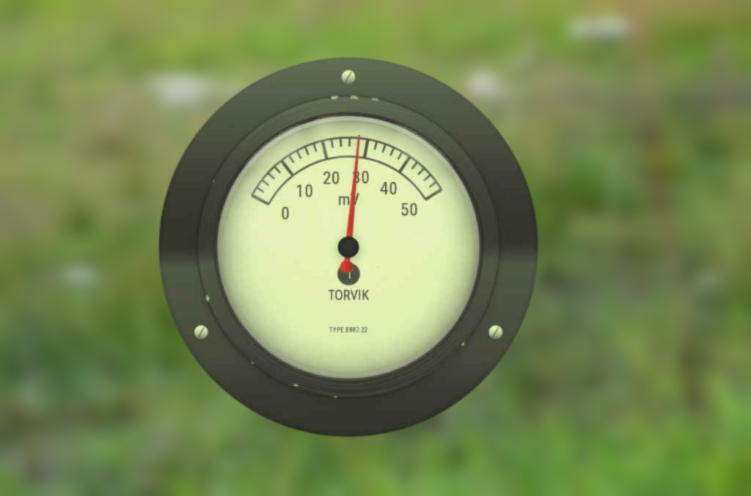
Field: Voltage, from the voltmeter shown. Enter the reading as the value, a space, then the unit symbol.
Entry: 28 mV
